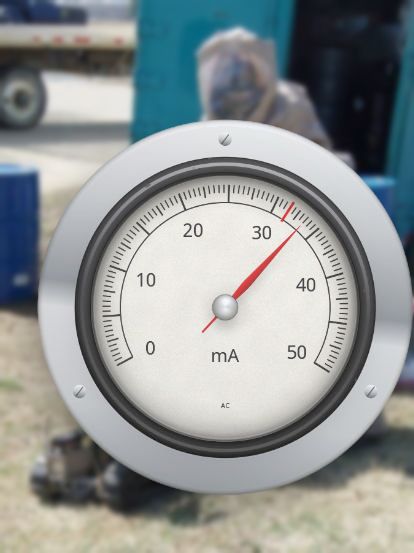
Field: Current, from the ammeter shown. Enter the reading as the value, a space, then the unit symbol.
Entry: 33.5 mA
